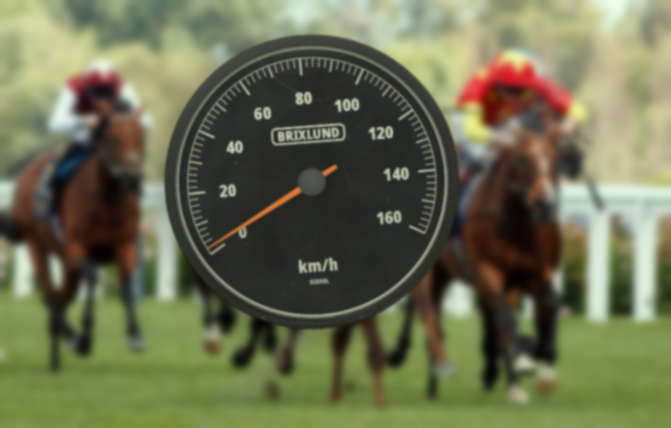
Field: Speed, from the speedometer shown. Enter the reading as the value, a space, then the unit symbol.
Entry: 2 km/h
